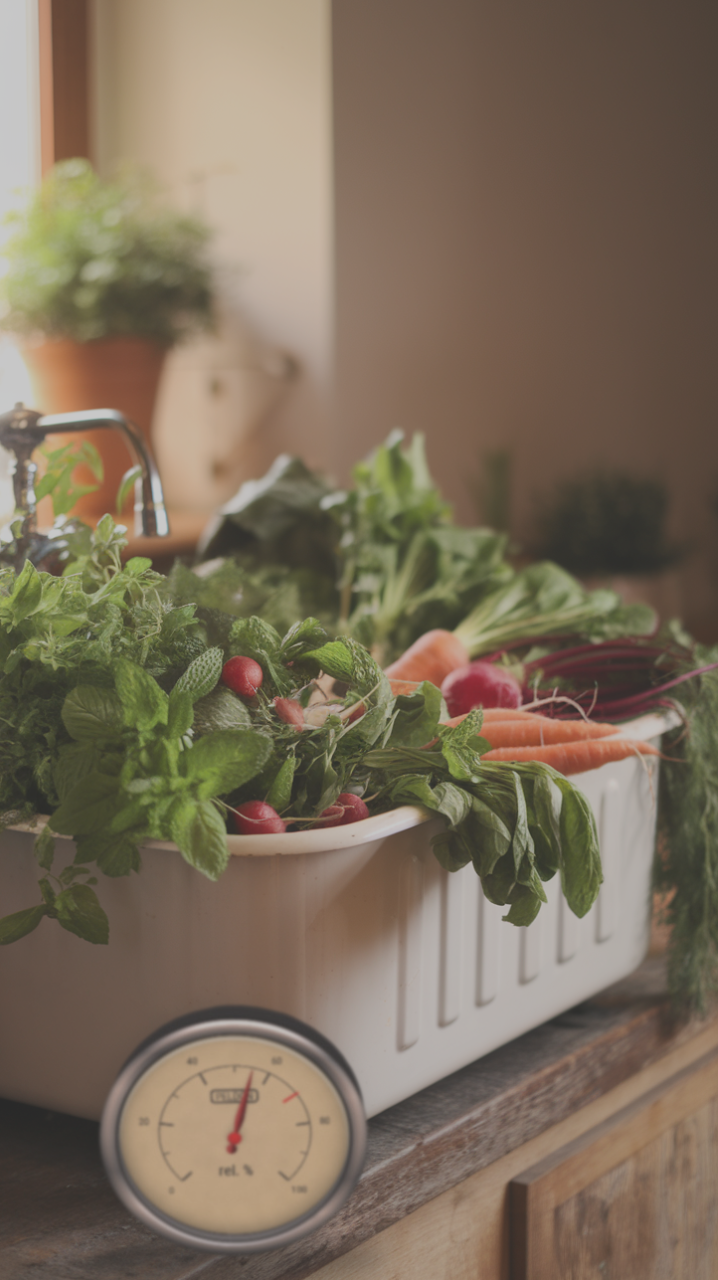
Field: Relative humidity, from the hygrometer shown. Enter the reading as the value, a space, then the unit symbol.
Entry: 55 %
